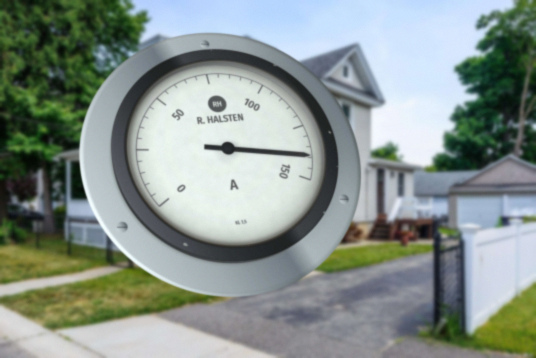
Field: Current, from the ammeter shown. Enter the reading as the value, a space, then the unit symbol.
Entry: 140 A
